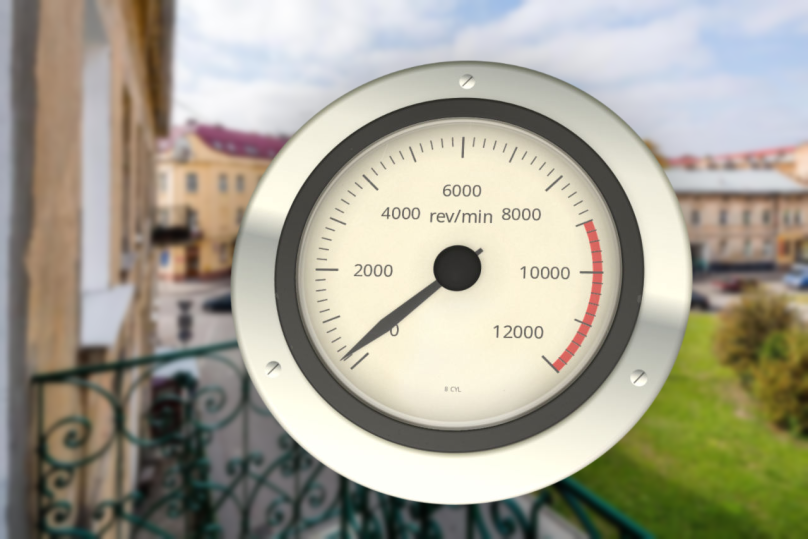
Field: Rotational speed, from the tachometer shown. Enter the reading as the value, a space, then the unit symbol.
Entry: 200 rpm
